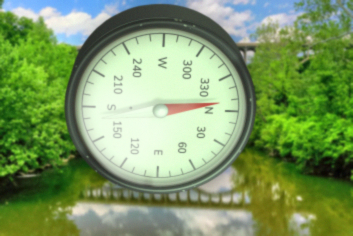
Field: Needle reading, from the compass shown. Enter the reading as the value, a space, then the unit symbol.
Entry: 350 °
